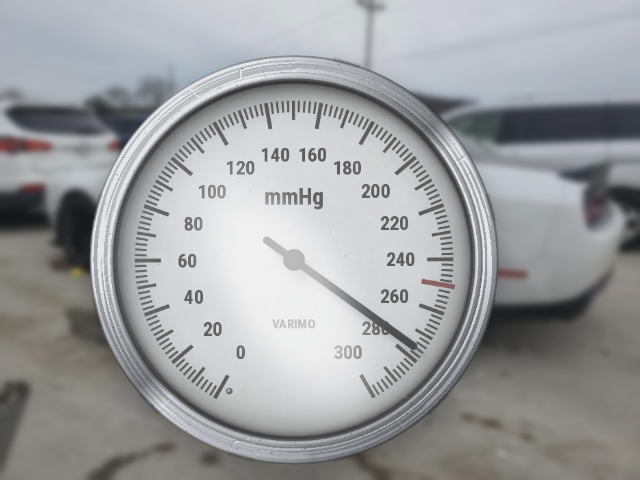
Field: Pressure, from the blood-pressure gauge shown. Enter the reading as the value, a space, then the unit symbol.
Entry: 276 mmHg
